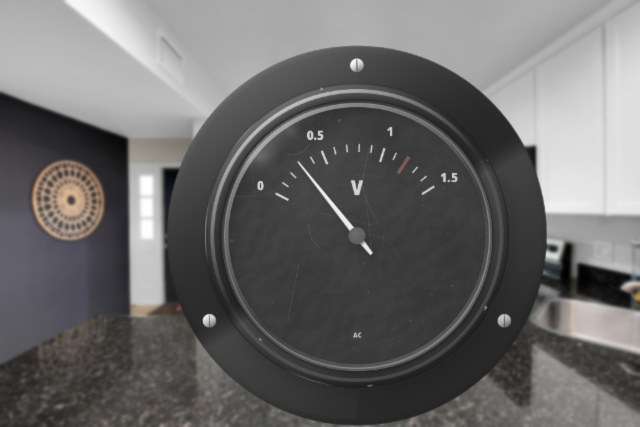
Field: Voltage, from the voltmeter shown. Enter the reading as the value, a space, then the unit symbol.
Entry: 0.3 V
